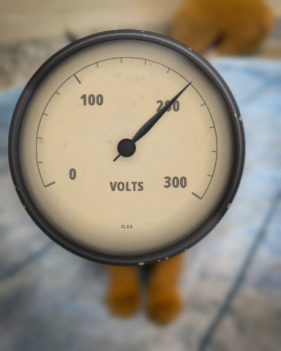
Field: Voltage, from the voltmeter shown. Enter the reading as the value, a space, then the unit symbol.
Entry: 200 V
